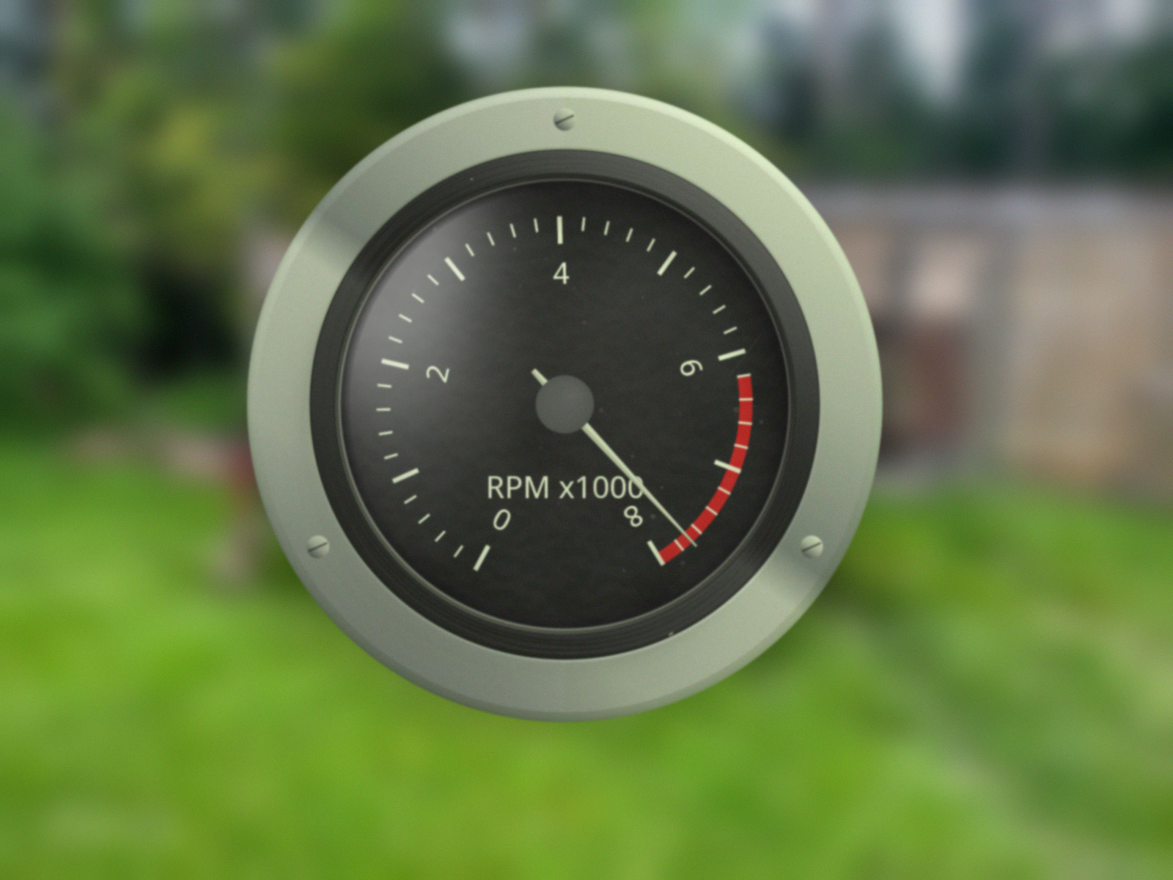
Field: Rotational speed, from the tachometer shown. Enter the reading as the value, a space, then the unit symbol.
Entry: 7700 rpm
